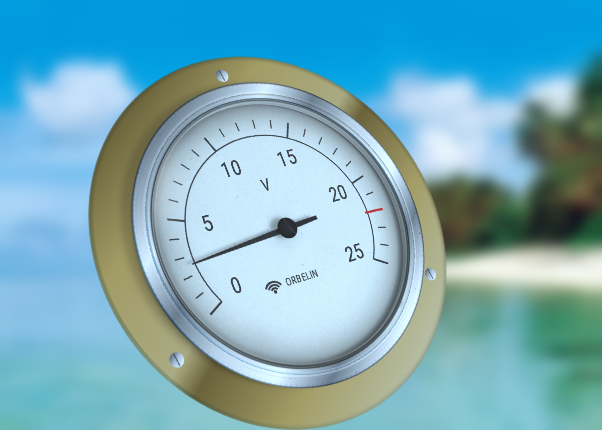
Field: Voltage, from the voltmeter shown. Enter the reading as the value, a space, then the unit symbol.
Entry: 2.5 V
